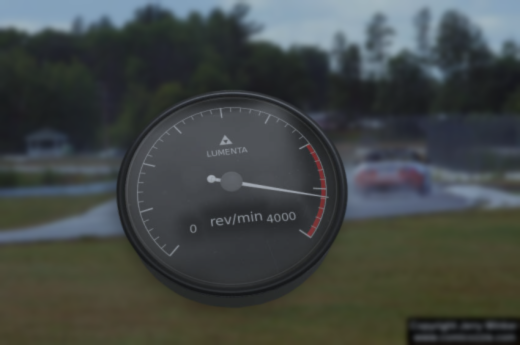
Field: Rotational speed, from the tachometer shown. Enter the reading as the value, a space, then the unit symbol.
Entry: 3600 rpm
